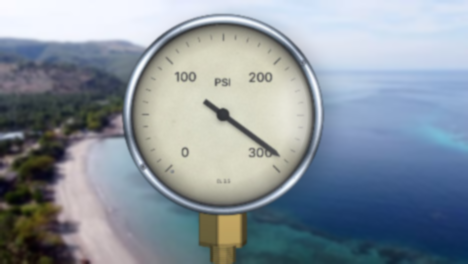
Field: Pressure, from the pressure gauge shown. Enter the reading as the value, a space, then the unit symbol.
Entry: 290 psi
